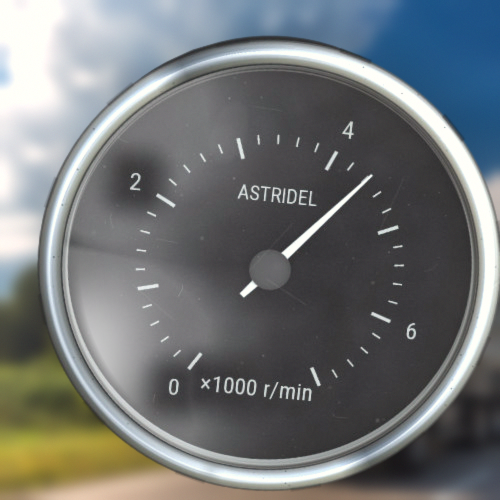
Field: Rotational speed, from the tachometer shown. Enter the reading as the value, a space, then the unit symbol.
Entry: 4400 rpm
